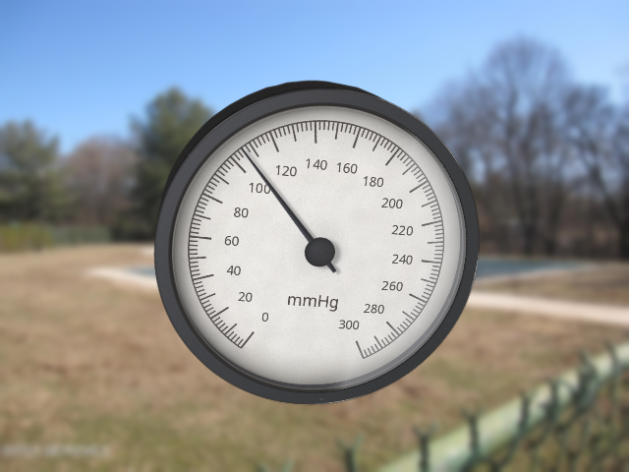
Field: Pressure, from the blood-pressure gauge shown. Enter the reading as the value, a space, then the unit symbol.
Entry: 106 mmHg
